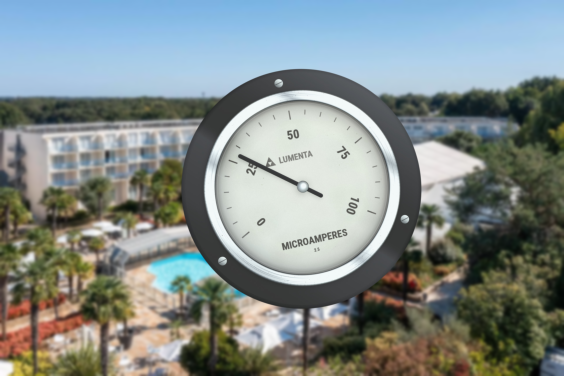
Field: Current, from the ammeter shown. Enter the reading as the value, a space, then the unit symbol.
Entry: 27.5 µA
